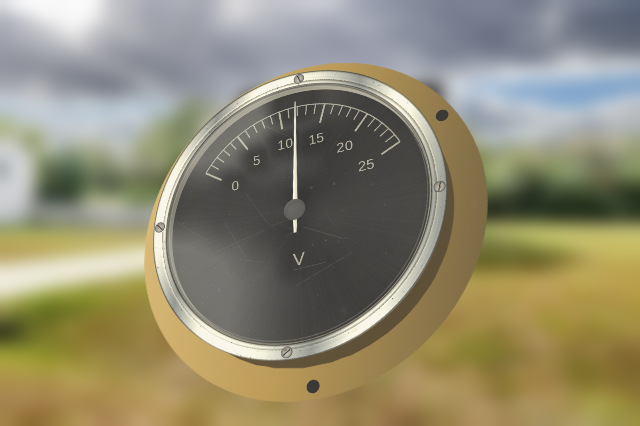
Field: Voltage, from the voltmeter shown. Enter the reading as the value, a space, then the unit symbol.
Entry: 12 V
